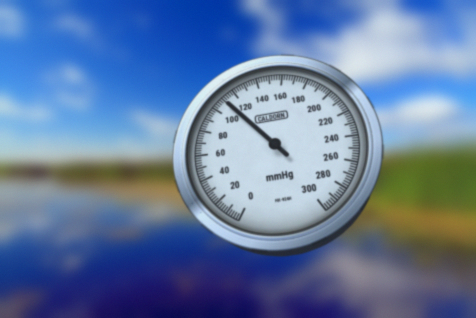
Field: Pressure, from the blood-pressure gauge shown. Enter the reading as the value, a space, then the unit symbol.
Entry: 110 mmHg
